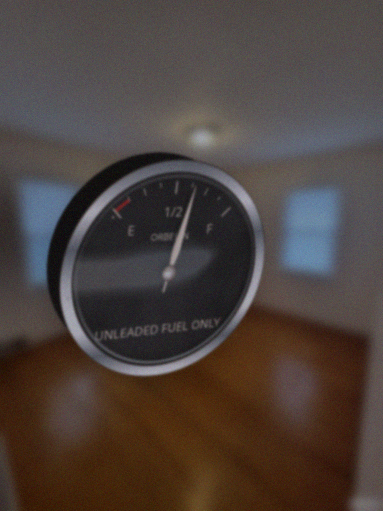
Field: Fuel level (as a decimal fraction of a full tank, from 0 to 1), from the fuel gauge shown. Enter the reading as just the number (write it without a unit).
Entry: 0.625
